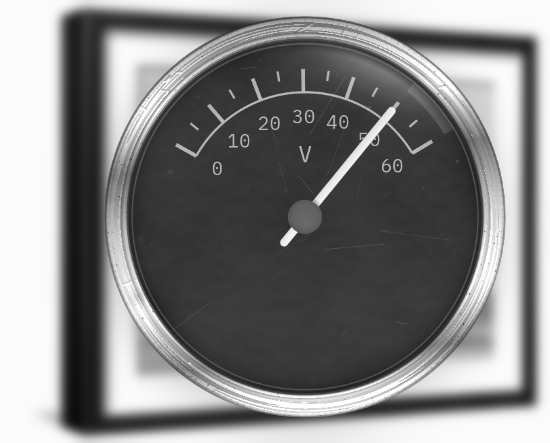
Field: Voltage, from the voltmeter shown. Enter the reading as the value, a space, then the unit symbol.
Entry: 50 V
